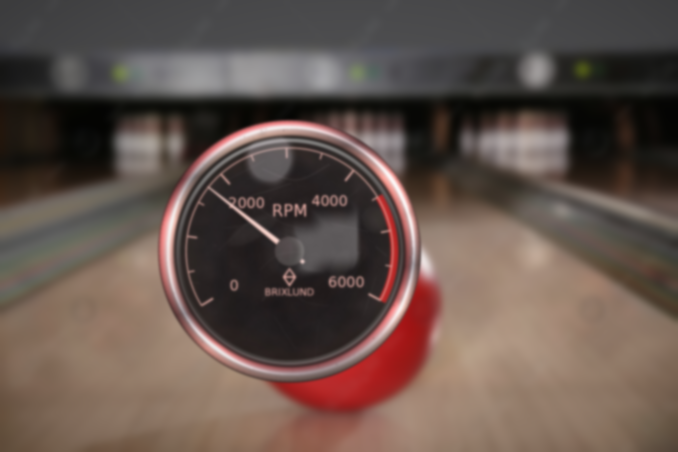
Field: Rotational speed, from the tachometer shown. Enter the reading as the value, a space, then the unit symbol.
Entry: 1750 rpm
